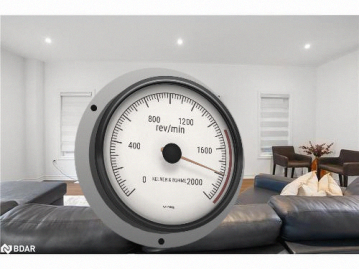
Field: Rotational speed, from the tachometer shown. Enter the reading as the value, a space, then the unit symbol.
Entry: 1800 rpm
